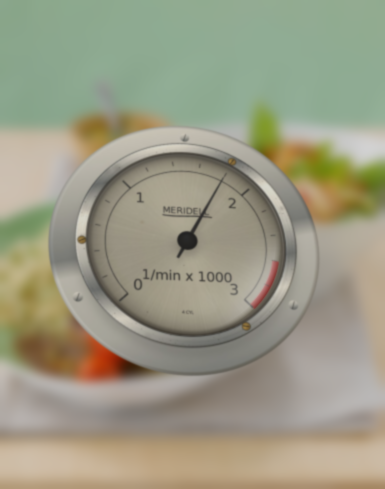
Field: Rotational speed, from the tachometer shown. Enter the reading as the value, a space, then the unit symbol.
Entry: 1800 rpm
